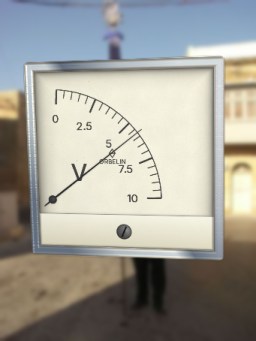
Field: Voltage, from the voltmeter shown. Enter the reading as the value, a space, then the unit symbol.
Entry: 5.75 V
